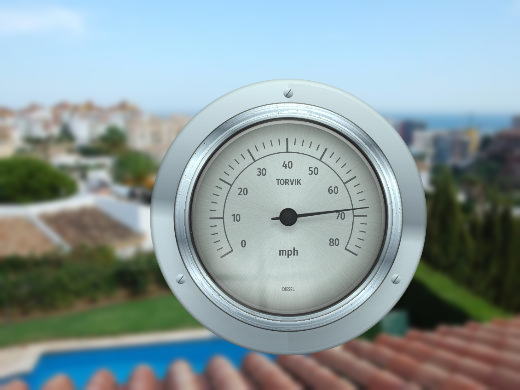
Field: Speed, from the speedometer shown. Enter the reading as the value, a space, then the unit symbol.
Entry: 68 mph
